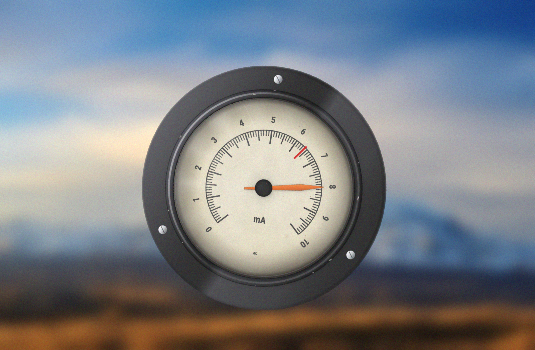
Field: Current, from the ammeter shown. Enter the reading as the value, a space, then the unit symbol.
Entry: 8 mA
